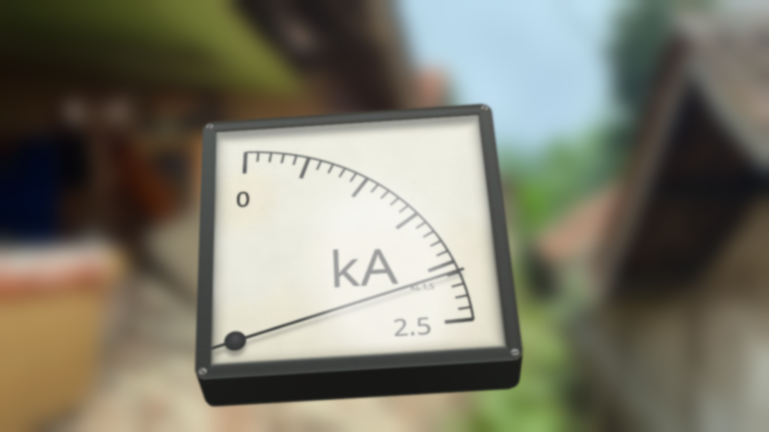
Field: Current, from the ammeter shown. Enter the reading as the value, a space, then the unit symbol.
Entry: 2.1 kA
